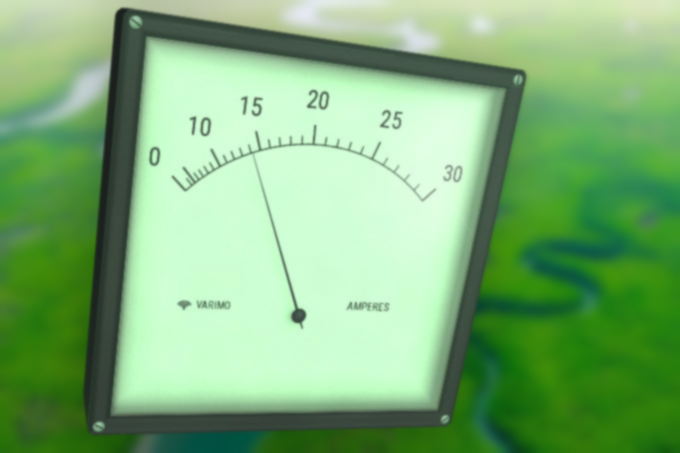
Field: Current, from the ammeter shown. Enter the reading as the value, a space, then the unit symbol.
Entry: 14 A
